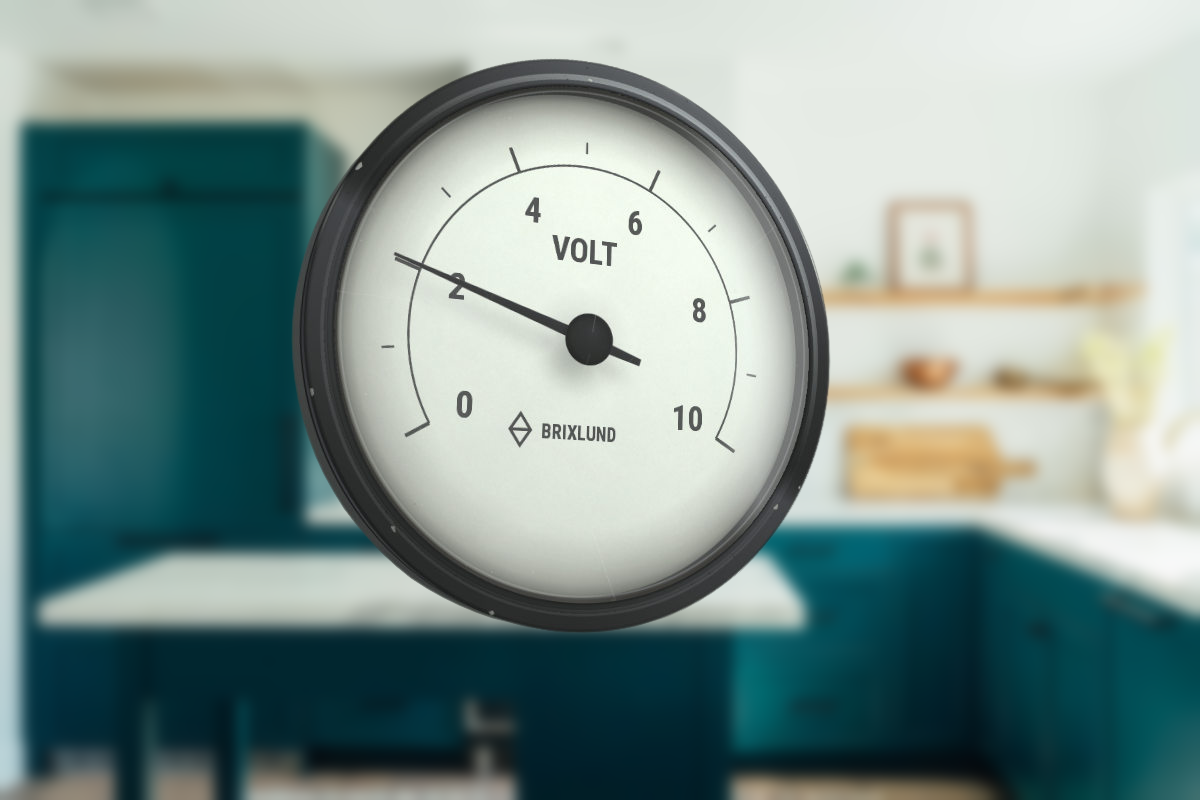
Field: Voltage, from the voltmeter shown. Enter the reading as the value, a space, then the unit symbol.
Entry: 2 V
